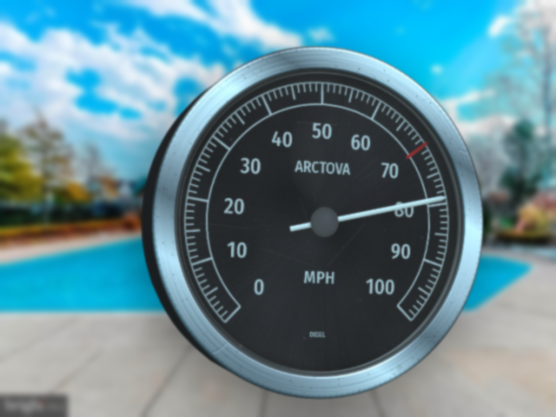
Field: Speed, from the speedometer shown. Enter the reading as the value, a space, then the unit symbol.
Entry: 79 mph
